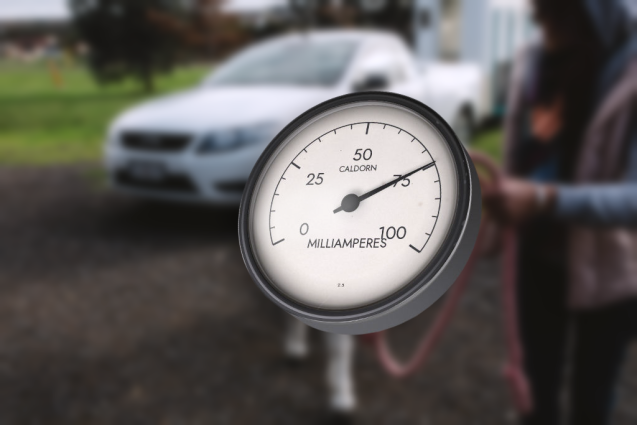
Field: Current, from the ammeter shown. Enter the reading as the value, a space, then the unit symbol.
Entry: 75 mA
